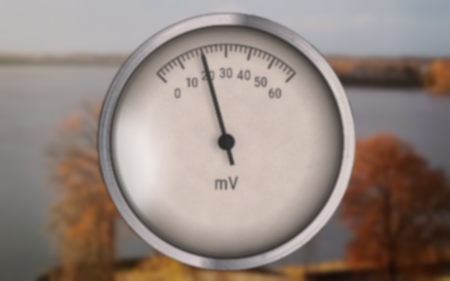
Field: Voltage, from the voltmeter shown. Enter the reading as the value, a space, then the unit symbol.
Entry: 20 mV
